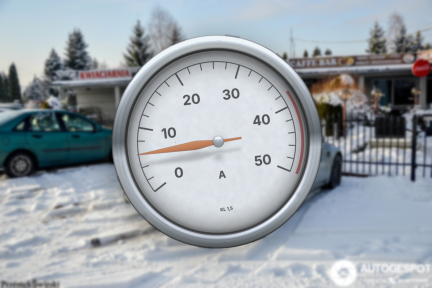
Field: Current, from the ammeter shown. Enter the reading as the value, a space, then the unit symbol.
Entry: 6 A
